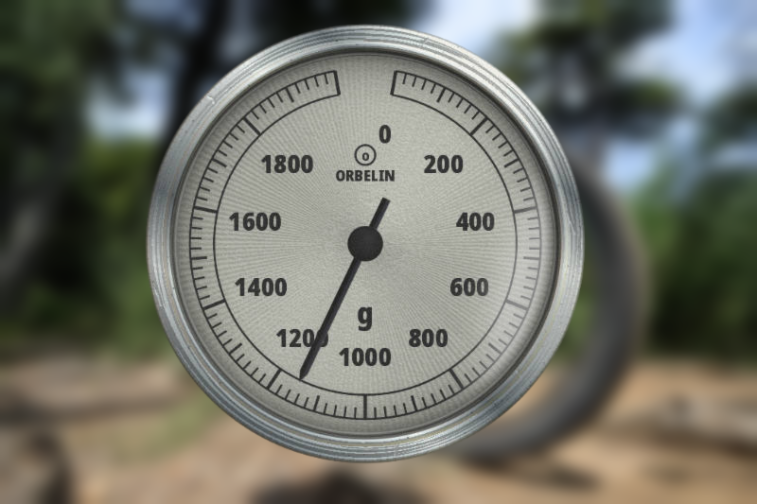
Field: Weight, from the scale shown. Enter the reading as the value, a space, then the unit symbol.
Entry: 1150 g
